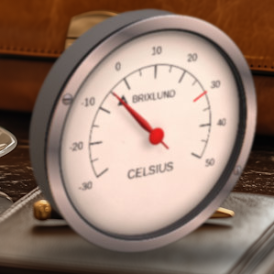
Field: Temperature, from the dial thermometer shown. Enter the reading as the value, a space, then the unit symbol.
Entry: -5 °C
